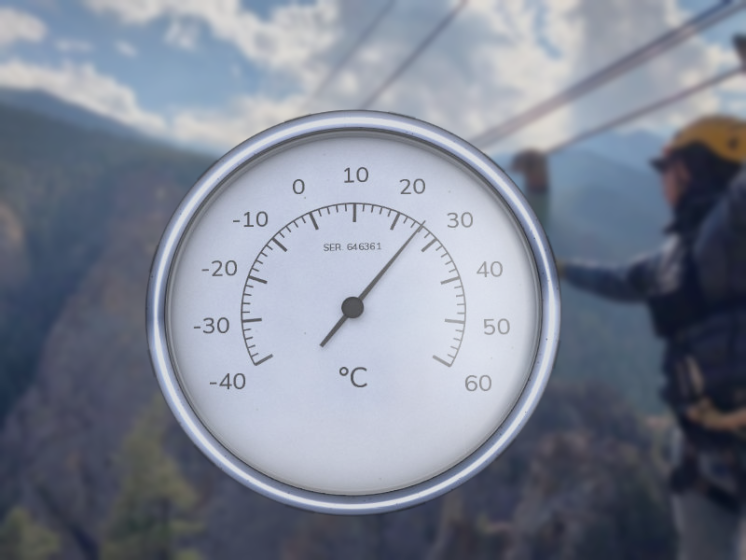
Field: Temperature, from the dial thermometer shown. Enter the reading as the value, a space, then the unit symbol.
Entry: 26 °C
